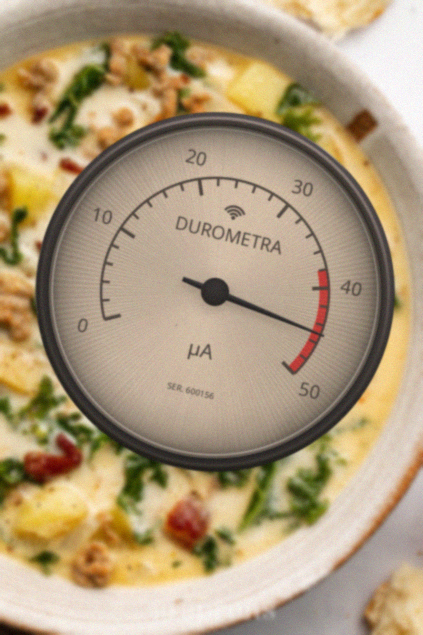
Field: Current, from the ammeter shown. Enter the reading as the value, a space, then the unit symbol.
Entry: 45 µA
